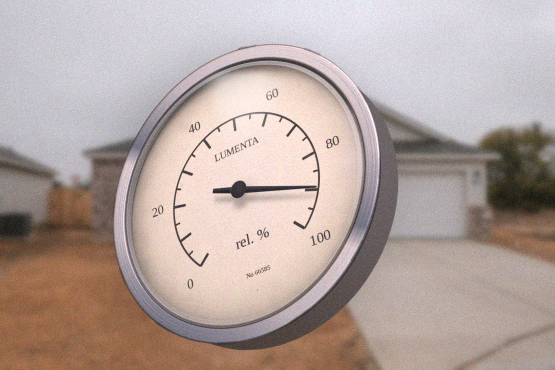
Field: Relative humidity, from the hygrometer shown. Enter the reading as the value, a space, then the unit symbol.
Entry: 90 %
